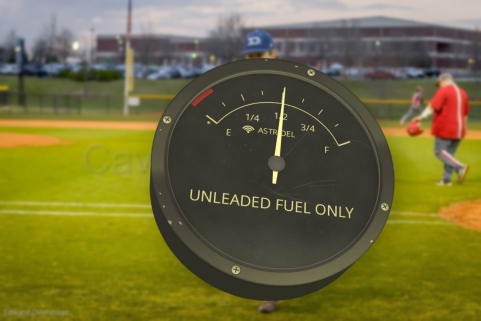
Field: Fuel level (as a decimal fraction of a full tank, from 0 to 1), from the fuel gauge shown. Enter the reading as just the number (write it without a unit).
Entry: 0.5
